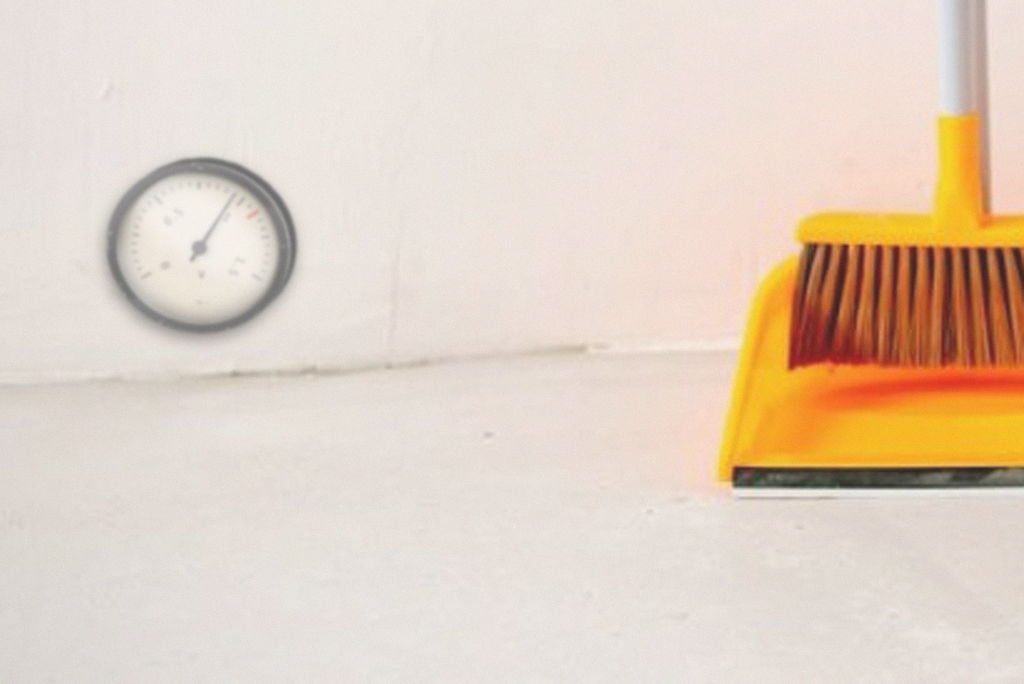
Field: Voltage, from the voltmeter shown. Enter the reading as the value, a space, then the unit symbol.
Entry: 0.95 V
